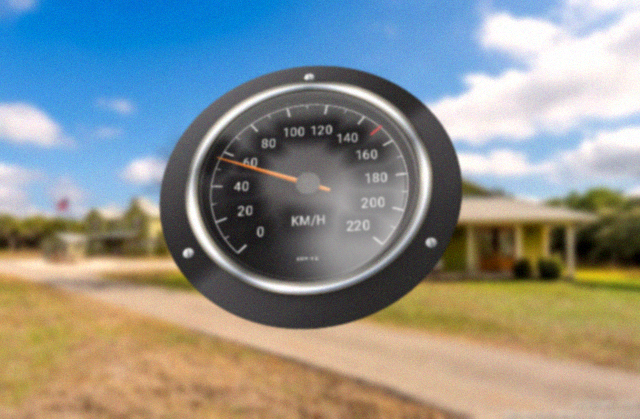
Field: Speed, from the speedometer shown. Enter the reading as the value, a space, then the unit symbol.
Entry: 55 km/h
